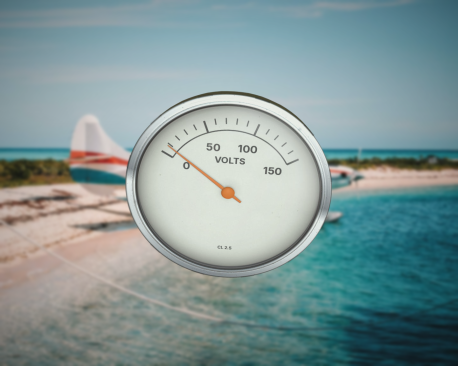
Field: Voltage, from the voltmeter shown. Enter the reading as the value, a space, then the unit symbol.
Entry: 10 V
